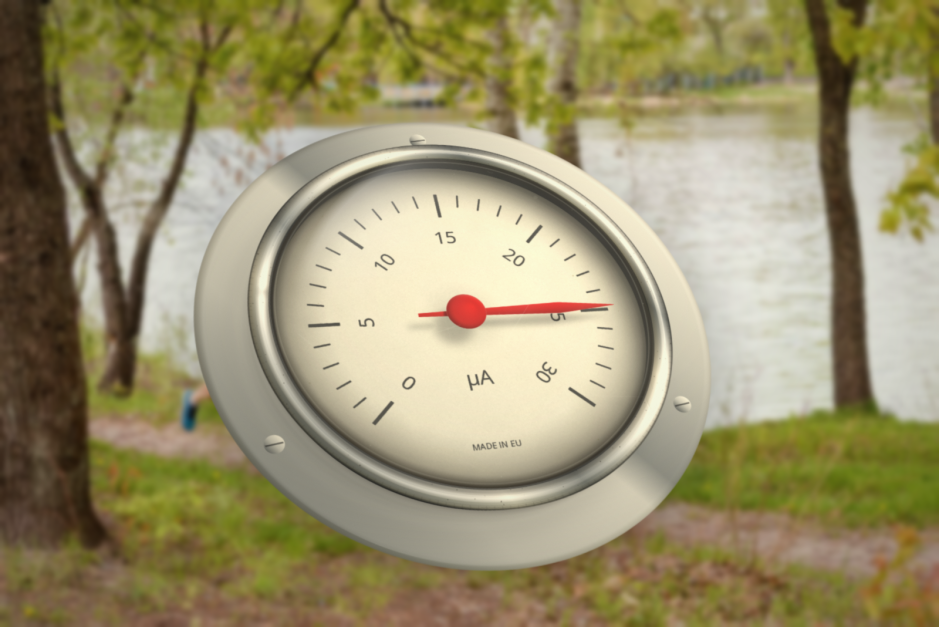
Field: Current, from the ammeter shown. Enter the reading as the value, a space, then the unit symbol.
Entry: 25 µA
